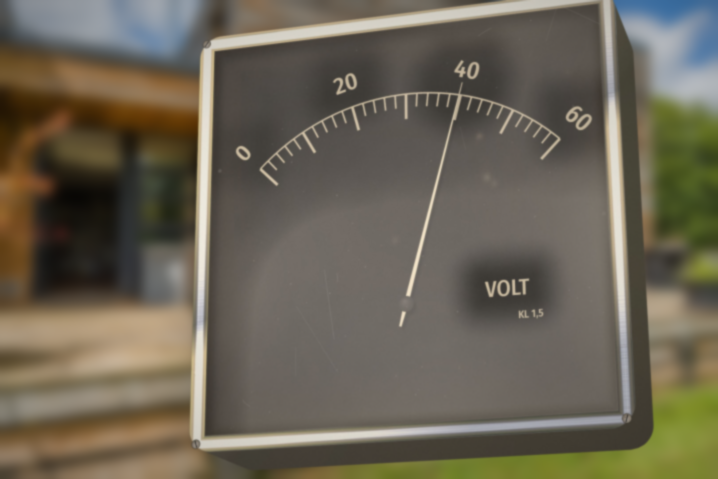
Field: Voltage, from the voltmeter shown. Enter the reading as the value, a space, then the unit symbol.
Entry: 40 V
